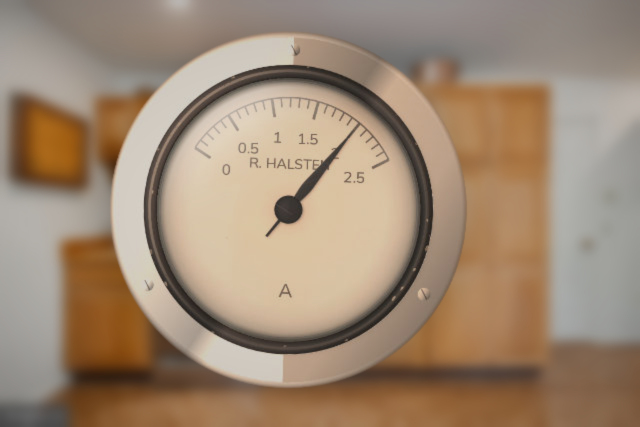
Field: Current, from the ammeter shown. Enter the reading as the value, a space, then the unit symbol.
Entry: 2 A
